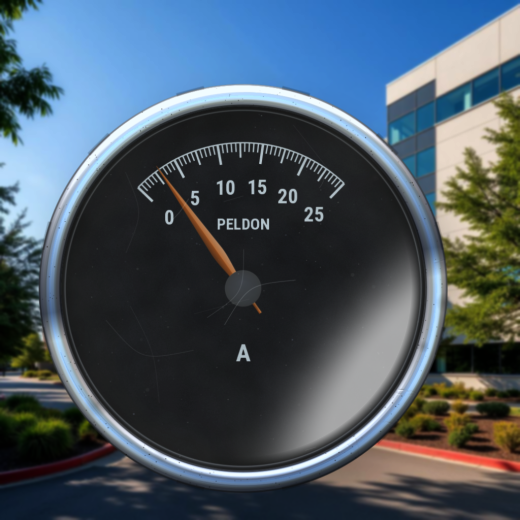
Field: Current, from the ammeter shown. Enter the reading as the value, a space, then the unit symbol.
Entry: 3 A
